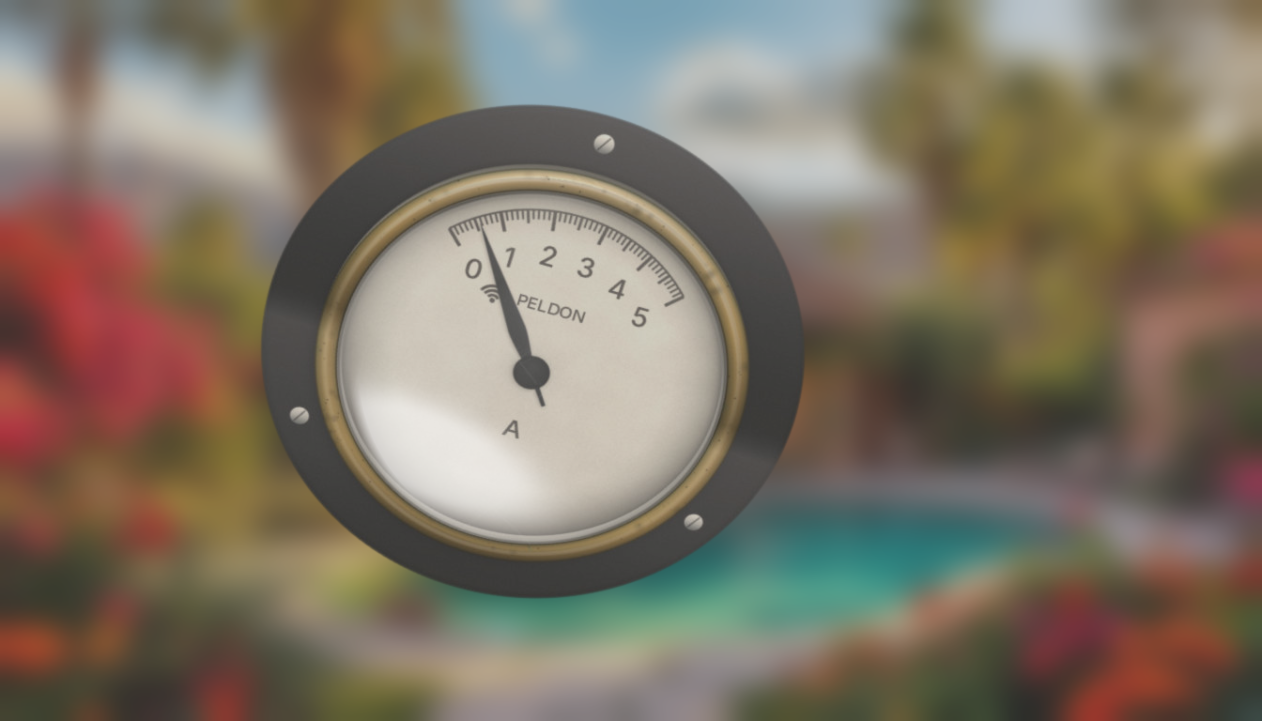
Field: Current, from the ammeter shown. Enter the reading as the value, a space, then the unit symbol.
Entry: 0.6 A
